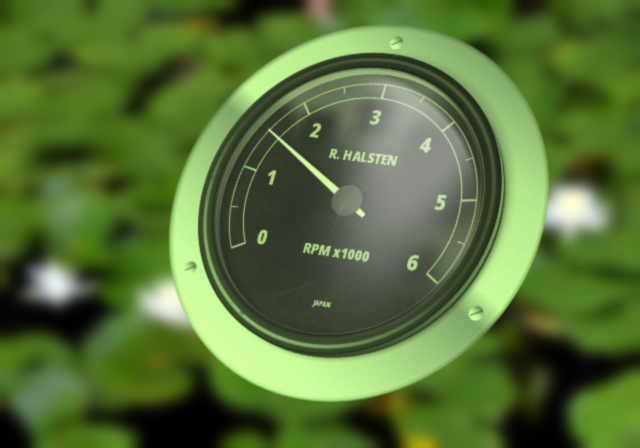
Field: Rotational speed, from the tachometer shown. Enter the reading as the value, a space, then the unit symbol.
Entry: 1500 rpm
